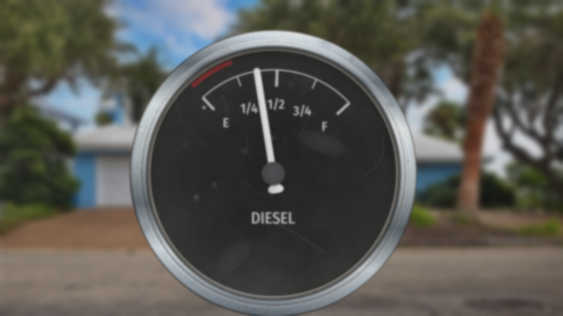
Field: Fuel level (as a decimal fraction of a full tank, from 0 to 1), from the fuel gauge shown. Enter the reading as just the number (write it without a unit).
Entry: 0.375
